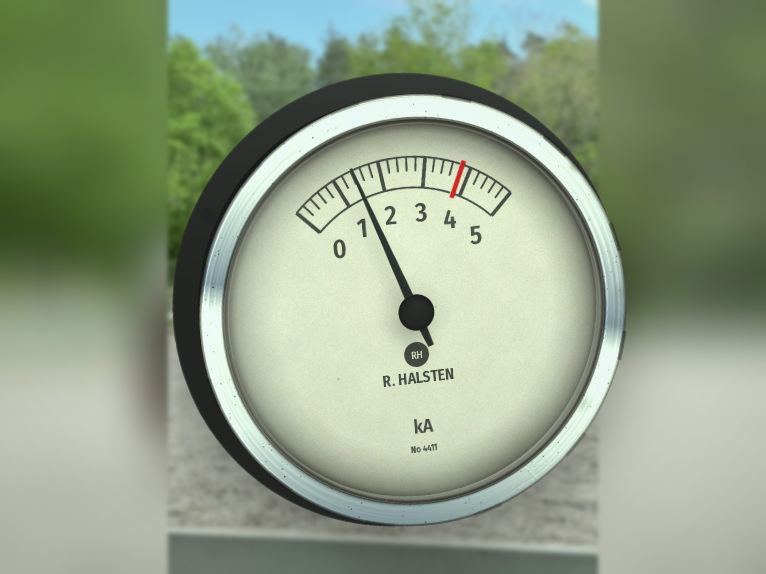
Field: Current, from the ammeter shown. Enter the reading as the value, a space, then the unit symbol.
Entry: 1.4 kA
